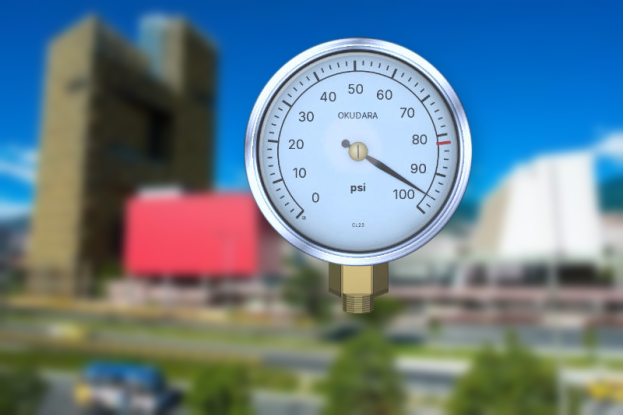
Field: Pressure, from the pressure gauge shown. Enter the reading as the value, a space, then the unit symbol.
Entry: 96 psi
